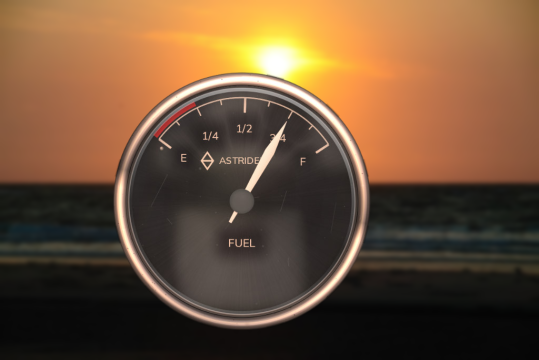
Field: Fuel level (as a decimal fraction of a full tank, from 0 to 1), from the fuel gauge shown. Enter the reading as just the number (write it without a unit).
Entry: 0.75
